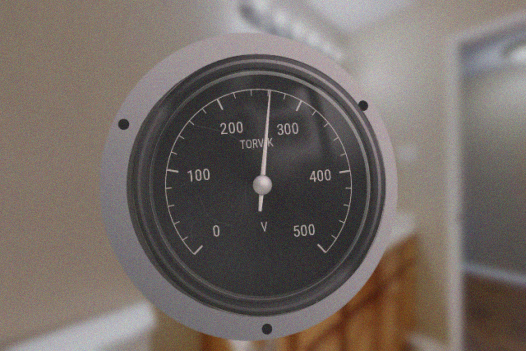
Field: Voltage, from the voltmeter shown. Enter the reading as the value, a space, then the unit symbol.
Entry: 260 V
